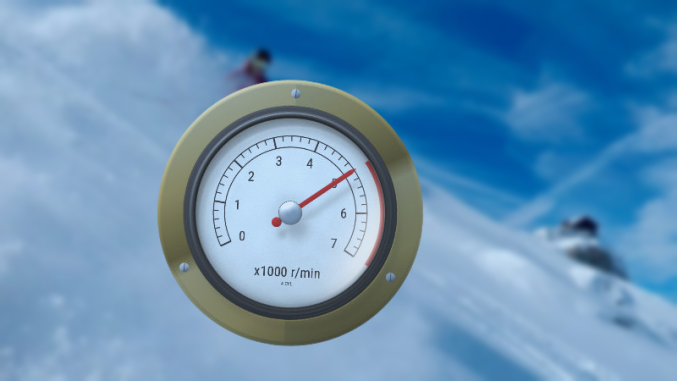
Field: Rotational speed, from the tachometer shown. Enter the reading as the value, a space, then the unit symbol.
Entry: 5000 rpm
